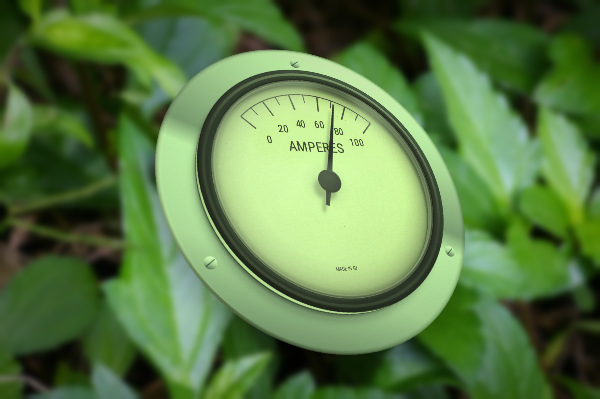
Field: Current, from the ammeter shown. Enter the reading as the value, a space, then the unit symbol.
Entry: 70 A
